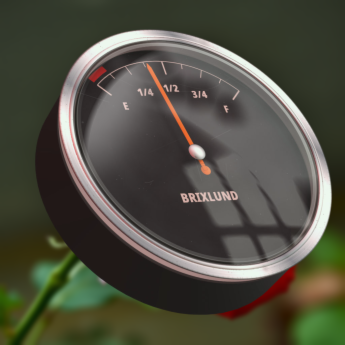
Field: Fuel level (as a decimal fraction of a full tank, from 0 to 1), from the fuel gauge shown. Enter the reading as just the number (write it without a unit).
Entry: 0.375
